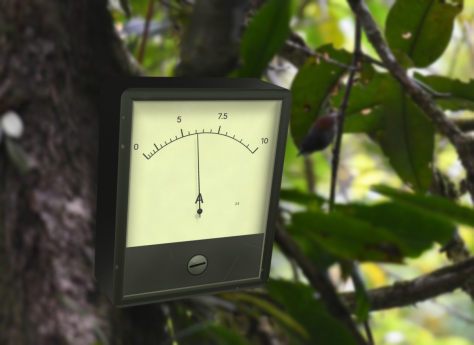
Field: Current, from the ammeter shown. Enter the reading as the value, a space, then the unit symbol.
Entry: 6 A
